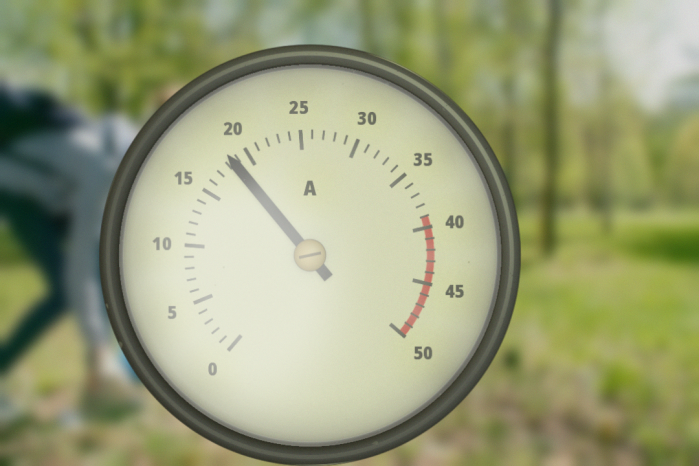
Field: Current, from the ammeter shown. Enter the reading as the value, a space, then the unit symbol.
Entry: 18.5 A
